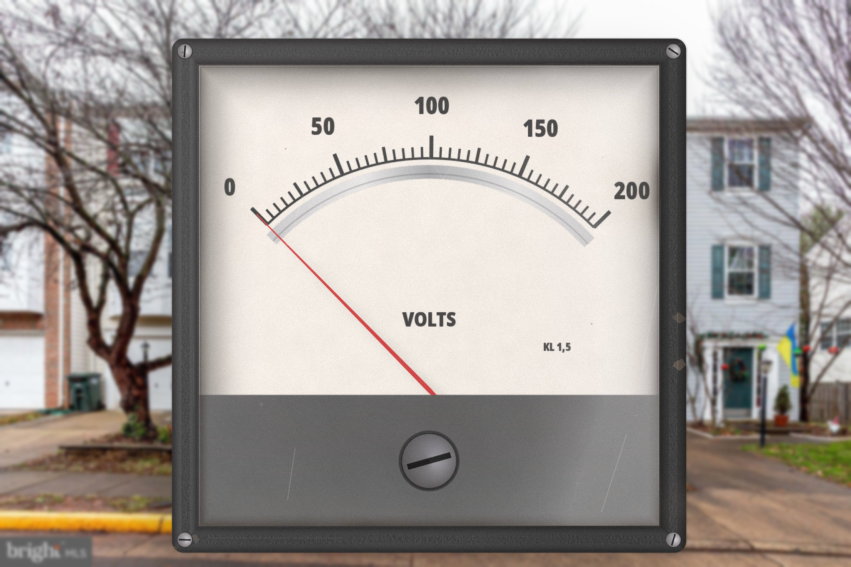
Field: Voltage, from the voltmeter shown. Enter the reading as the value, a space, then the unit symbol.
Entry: 0 V
